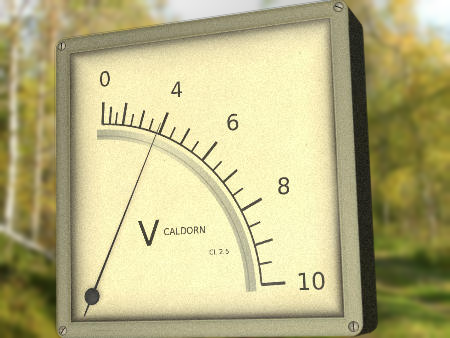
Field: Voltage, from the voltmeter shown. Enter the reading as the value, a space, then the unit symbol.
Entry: 4 V
